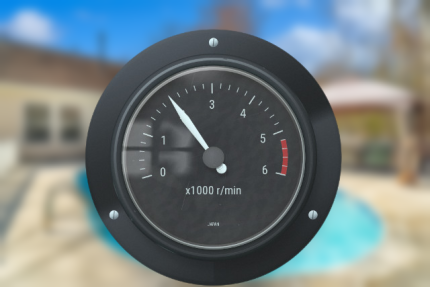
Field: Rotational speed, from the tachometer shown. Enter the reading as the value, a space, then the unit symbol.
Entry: 2000 rpm
